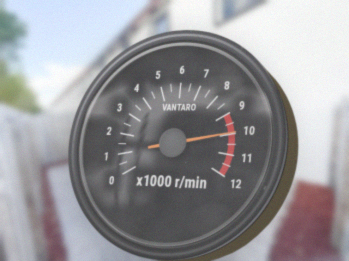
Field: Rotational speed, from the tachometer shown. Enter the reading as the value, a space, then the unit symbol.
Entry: 10000 rpm
